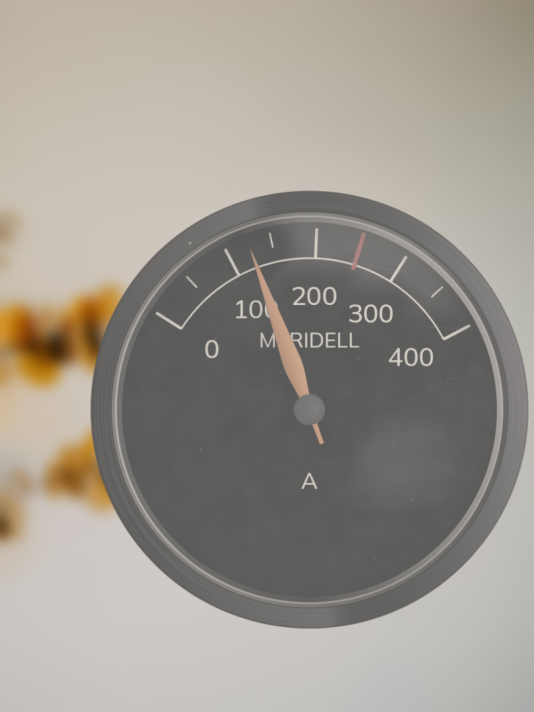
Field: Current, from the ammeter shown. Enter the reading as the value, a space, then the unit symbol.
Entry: 125 A
